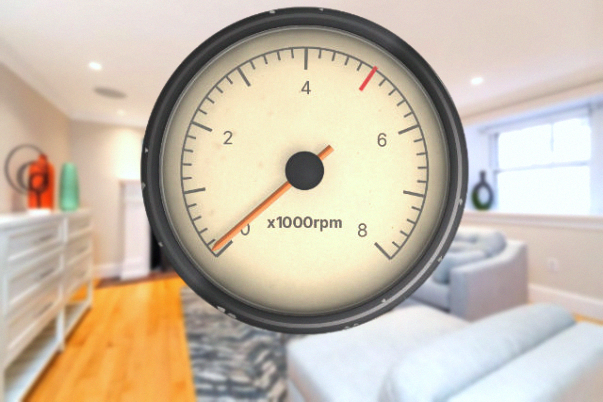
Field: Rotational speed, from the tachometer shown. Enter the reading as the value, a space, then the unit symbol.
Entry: 100 rpm
